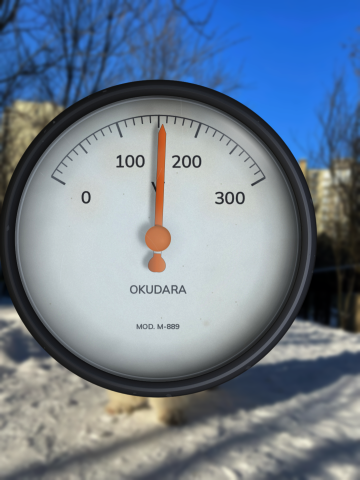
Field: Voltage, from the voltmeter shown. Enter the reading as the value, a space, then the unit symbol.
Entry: 155 V
